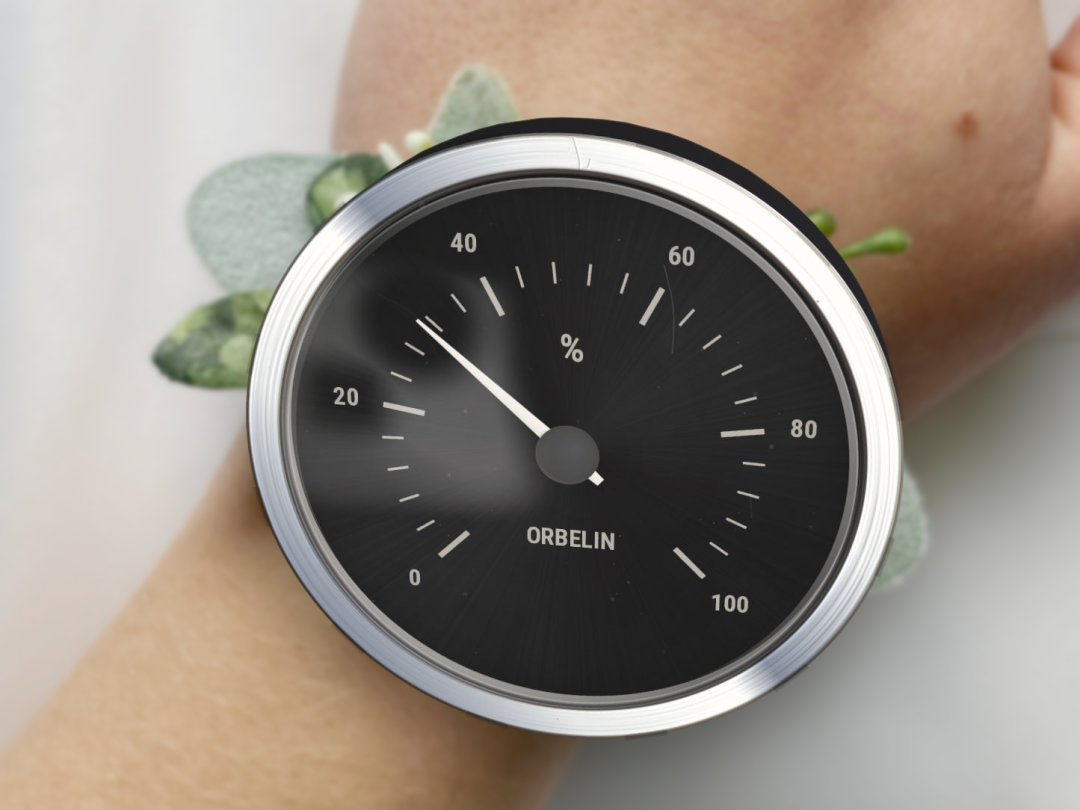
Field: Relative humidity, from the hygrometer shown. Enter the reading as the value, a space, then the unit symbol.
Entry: 32 %
